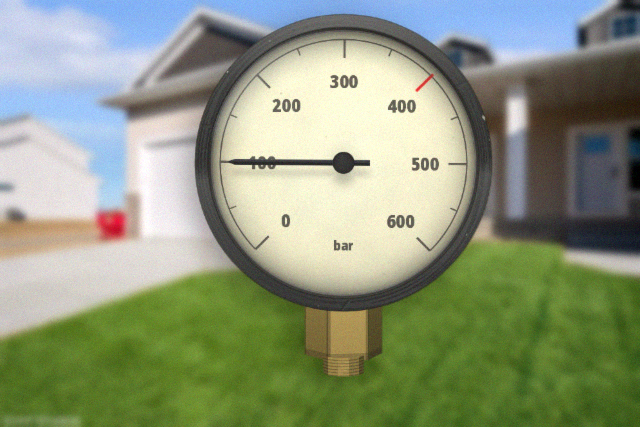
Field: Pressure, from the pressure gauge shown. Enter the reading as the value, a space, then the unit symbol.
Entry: 100 bar
